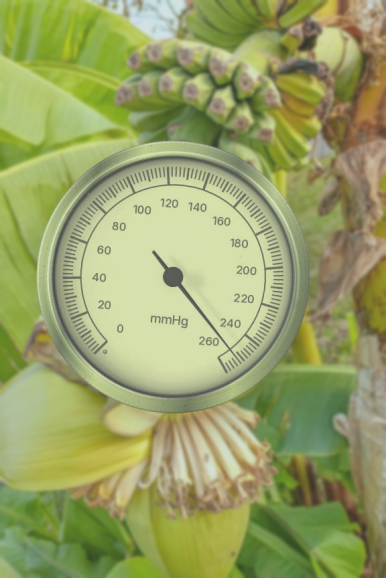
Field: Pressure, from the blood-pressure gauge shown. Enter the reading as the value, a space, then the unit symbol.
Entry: 252 mmHg
